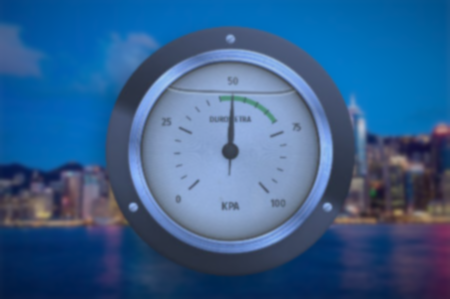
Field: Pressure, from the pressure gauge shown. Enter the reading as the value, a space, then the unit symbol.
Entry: 50 kPa
